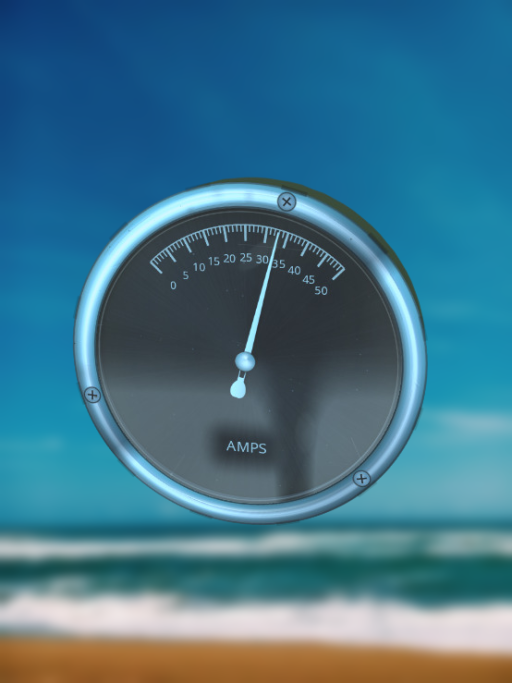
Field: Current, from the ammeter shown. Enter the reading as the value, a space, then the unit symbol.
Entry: 33 A
